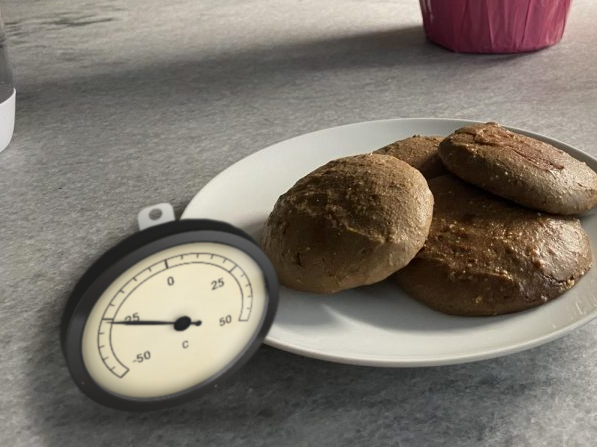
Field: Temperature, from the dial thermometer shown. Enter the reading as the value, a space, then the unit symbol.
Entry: -25 °C
